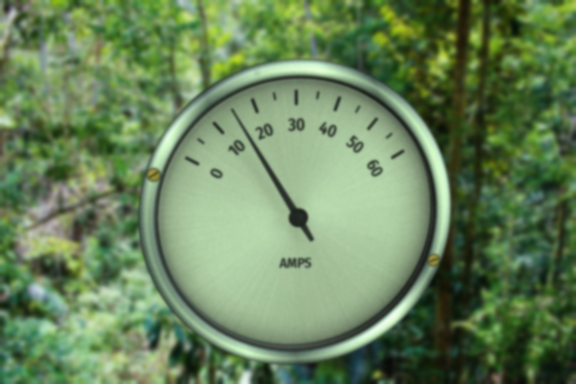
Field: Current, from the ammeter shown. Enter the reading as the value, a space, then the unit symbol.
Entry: 15 A
